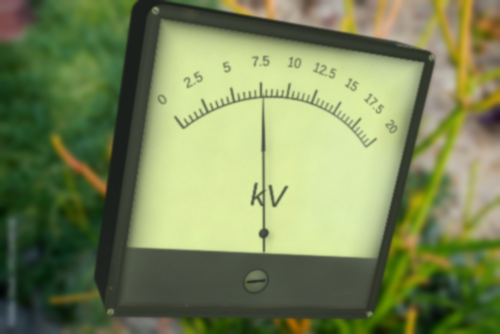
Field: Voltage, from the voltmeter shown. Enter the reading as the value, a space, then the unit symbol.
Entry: 7.5 kV
